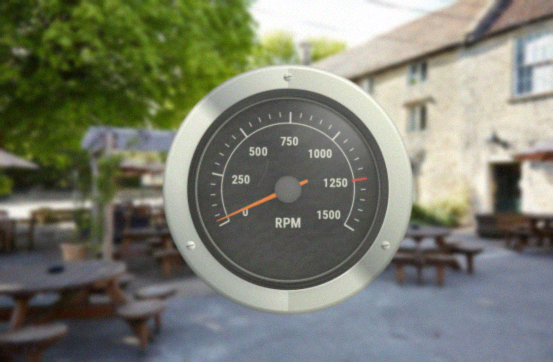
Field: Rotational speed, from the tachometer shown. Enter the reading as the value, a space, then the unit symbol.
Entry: 25 rpm
